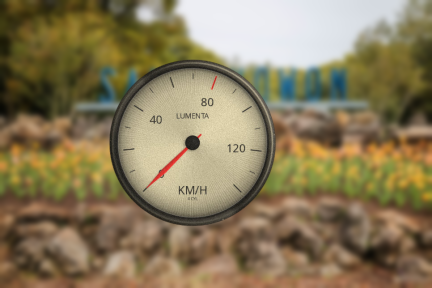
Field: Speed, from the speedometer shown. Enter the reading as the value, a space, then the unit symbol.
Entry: 0 km/h
